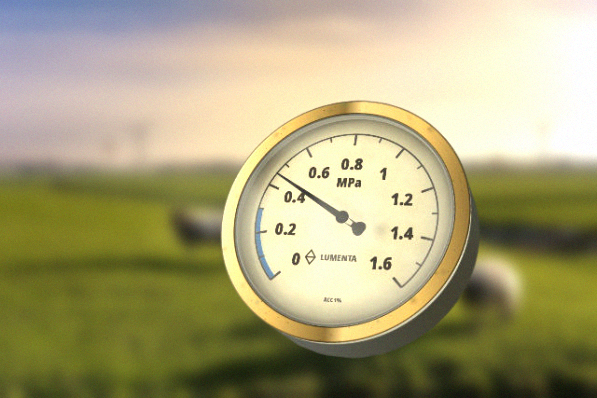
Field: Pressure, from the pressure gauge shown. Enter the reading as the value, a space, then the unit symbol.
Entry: 0.45 MPa
